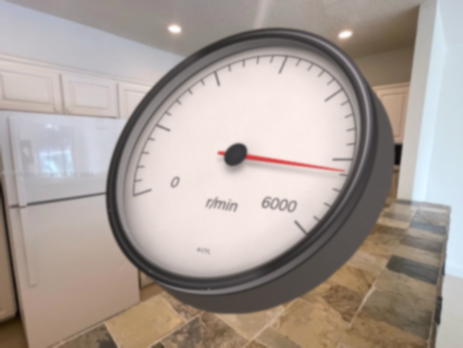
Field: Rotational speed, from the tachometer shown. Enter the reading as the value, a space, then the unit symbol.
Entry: 5200 rpm
